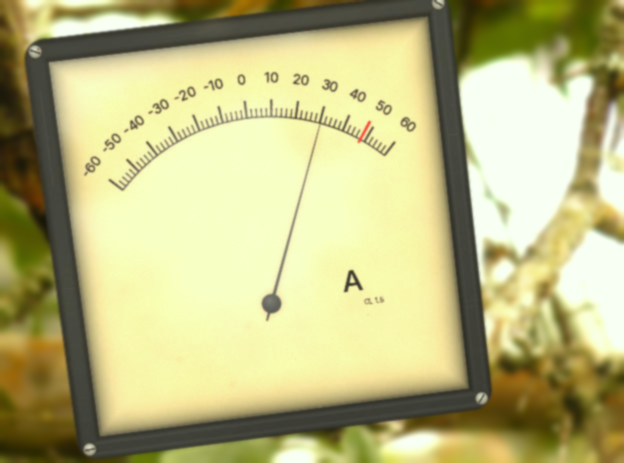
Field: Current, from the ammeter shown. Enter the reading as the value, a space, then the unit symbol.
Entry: 30 A
